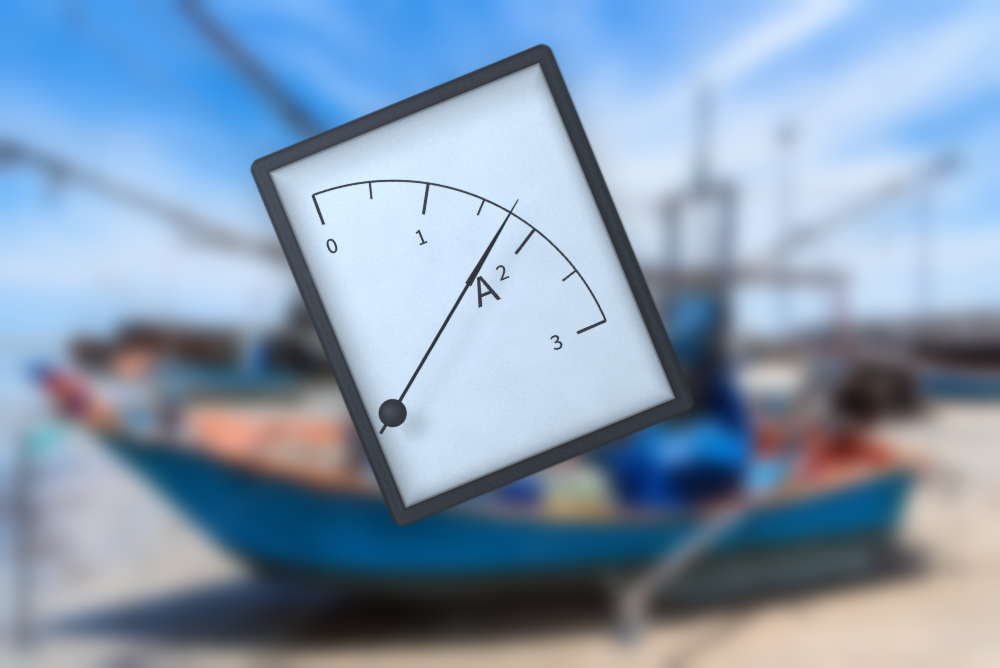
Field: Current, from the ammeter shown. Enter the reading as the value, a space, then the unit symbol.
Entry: 1.75 A
